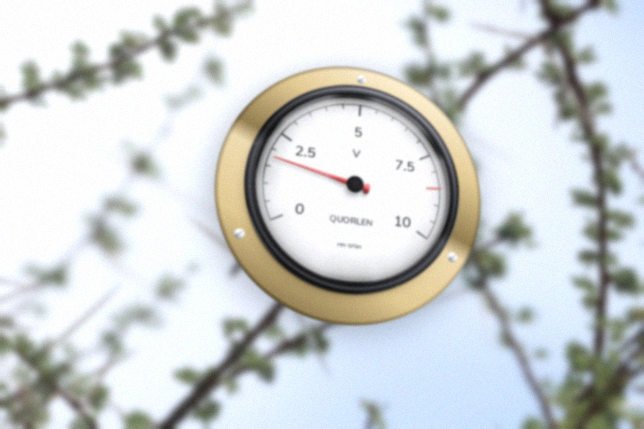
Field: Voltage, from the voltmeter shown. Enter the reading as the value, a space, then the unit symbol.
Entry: 1.75 V
